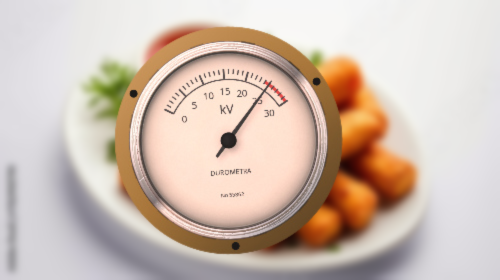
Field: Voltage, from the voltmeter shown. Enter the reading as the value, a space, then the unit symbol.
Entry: 25 kV
